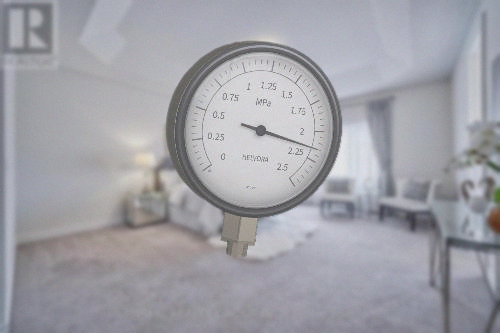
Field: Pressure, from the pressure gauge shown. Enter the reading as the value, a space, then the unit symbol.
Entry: 2.15 MPa
